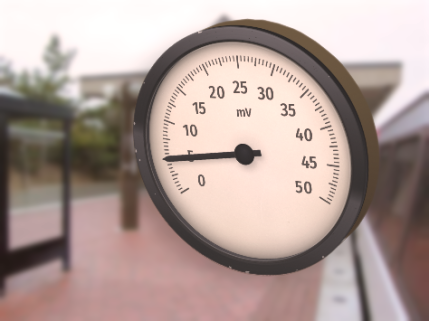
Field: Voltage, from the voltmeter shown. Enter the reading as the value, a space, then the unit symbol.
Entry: 5 mV
